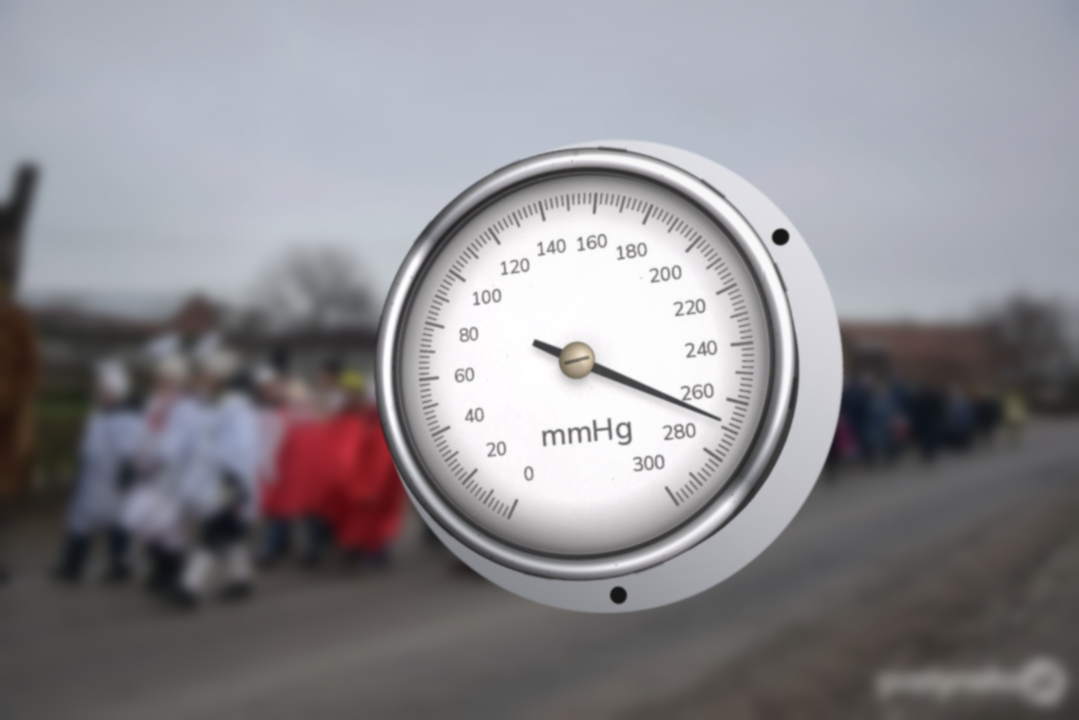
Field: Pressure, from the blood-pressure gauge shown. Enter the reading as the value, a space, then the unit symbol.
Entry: 268 mmHg
